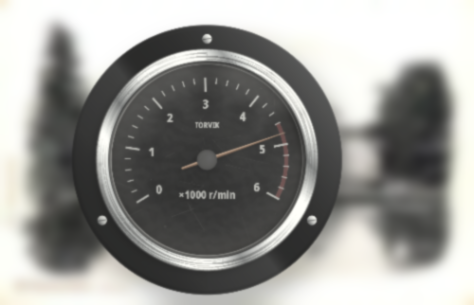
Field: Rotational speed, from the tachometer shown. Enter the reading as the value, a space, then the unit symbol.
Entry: 4800 rpm
